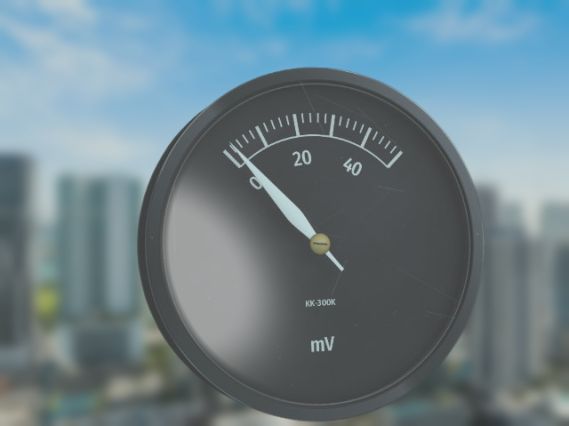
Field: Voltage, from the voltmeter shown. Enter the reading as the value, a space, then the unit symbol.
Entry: 2 mV
